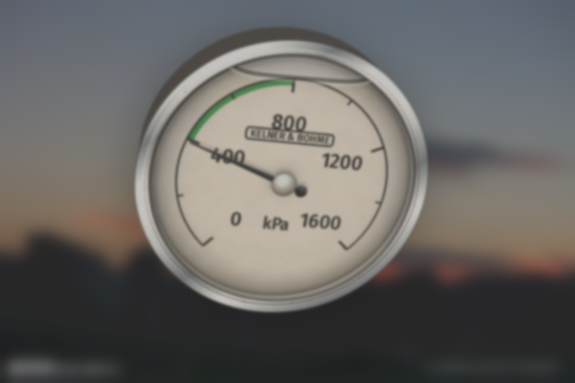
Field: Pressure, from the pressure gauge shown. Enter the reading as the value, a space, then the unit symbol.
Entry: 400 kPa
